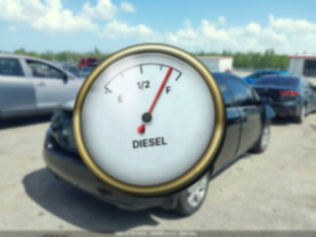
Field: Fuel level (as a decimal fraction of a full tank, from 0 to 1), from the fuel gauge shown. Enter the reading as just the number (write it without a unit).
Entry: 0.875
